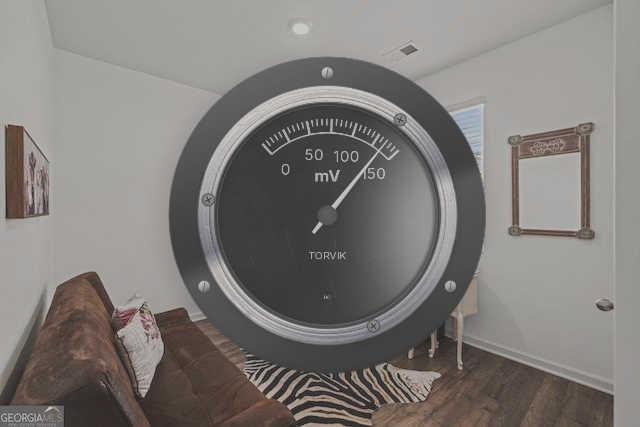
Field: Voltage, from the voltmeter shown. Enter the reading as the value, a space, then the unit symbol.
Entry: 135 mV
